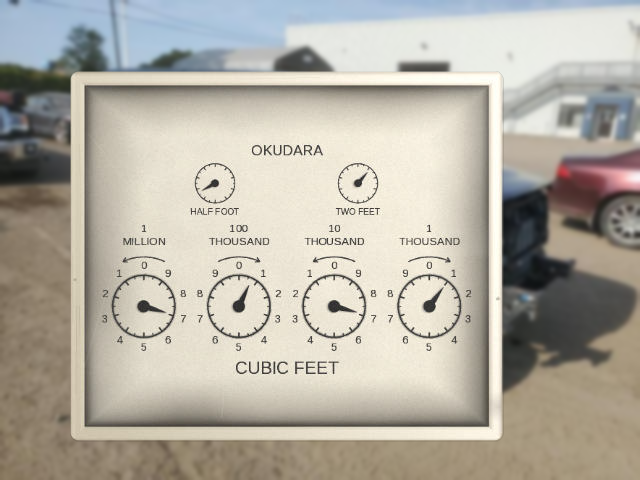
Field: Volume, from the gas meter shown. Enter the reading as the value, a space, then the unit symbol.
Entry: 707100 ft³
